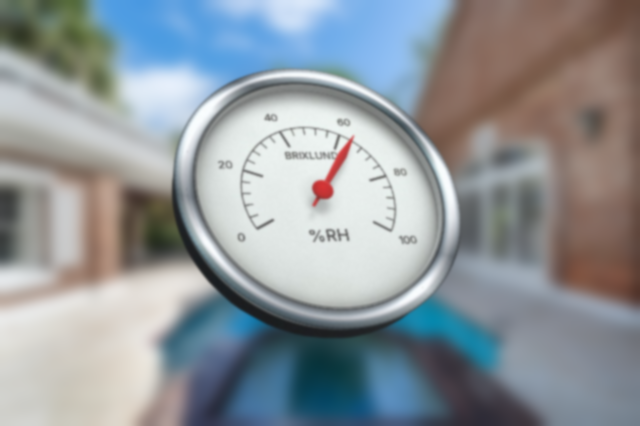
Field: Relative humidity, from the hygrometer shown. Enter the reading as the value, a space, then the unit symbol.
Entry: 64 %
